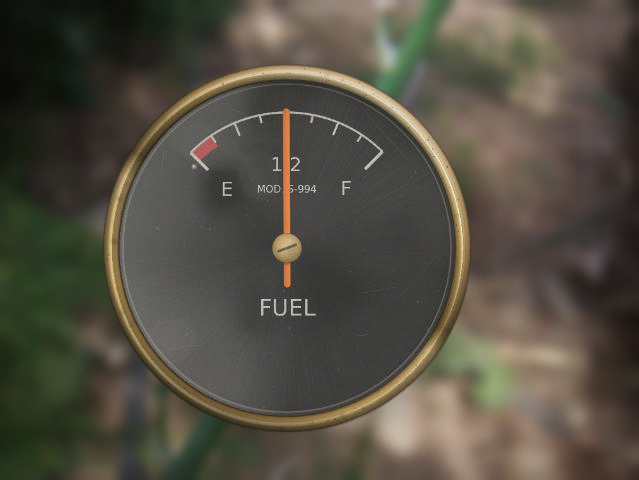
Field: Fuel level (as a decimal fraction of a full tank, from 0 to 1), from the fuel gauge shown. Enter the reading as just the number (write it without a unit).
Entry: 0.5
